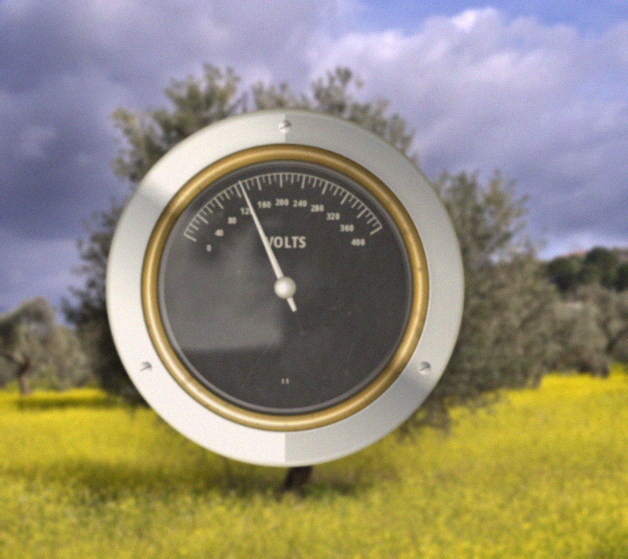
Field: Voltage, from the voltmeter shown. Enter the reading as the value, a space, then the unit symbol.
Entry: 130 V
